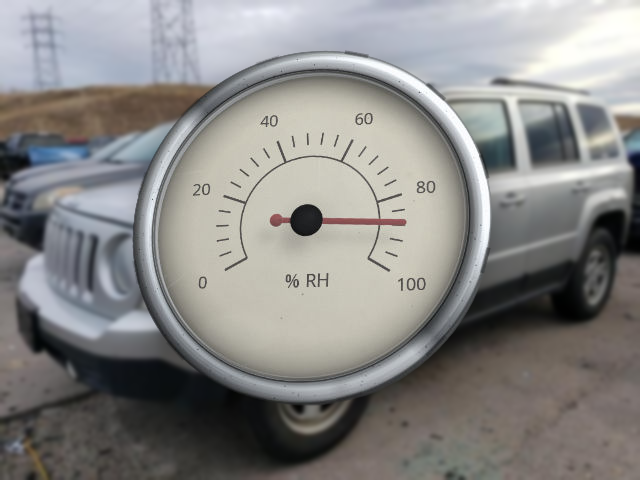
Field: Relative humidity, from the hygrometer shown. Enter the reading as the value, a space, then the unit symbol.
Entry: 88 %
